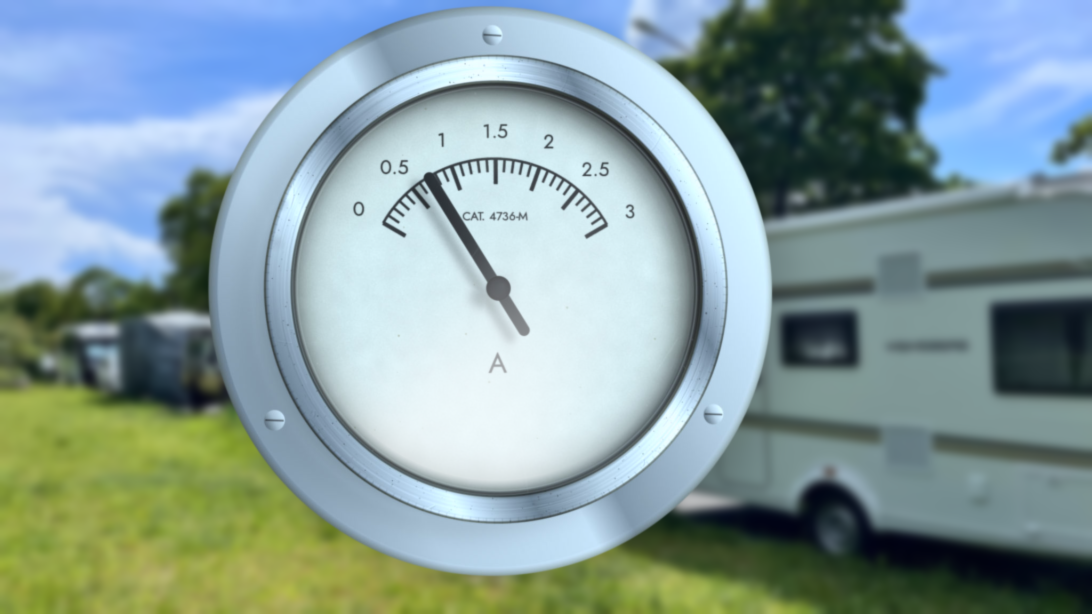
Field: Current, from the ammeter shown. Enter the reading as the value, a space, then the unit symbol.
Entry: 0.7 A
